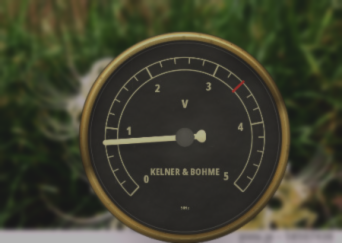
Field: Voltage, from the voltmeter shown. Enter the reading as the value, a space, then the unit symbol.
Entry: 0.8 V
